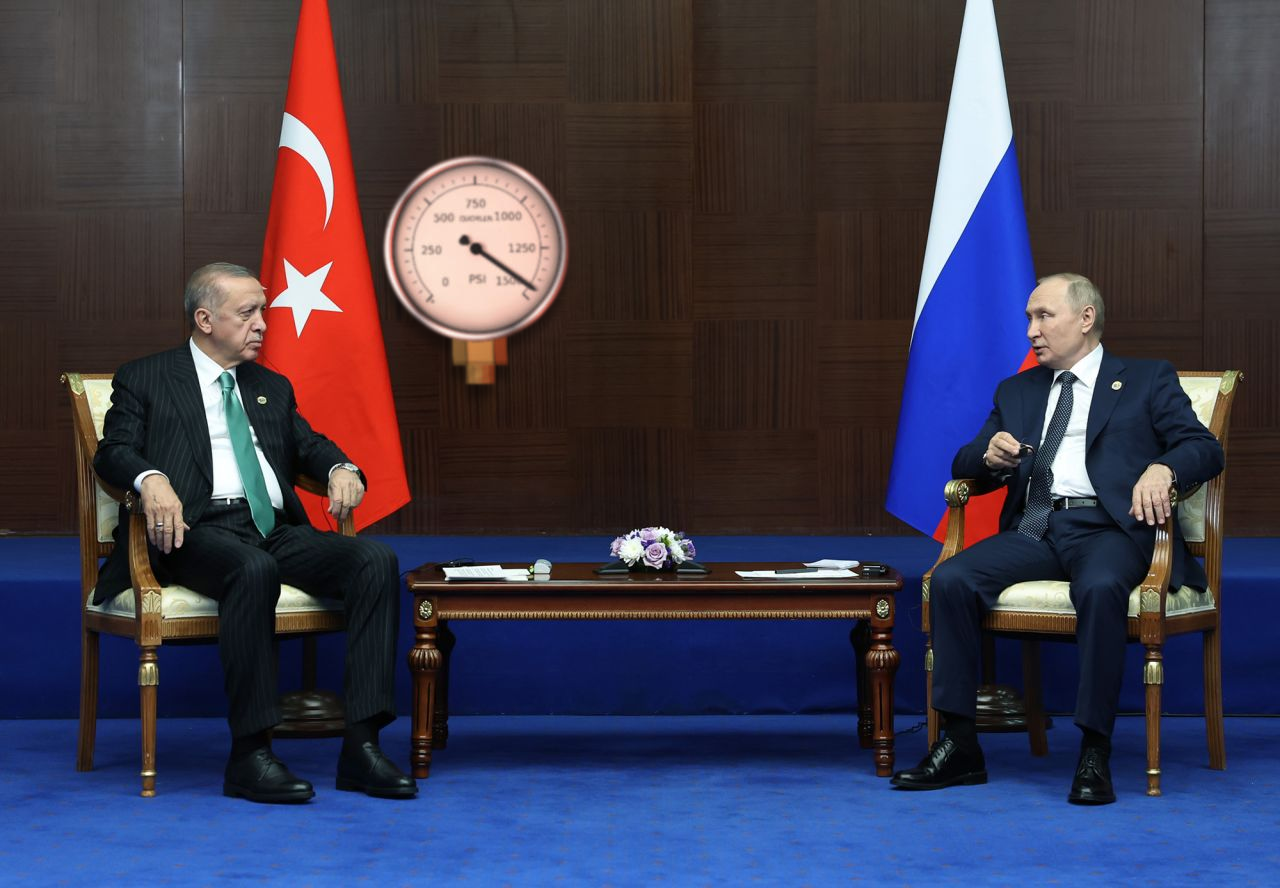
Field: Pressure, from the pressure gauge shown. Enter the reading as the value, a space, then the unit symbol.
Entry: 1450 psi
